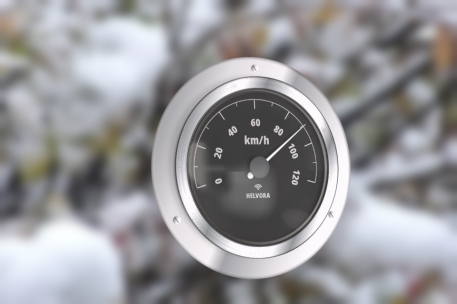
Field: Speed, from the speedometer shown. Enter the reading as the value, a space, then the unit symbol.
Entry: 90 km/h
